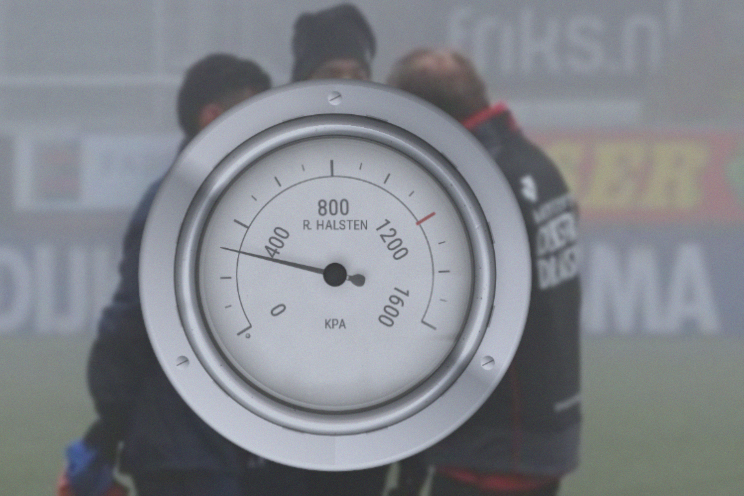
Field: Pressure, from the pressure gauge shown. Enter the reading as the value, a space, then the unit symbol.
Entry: 300 kPa
